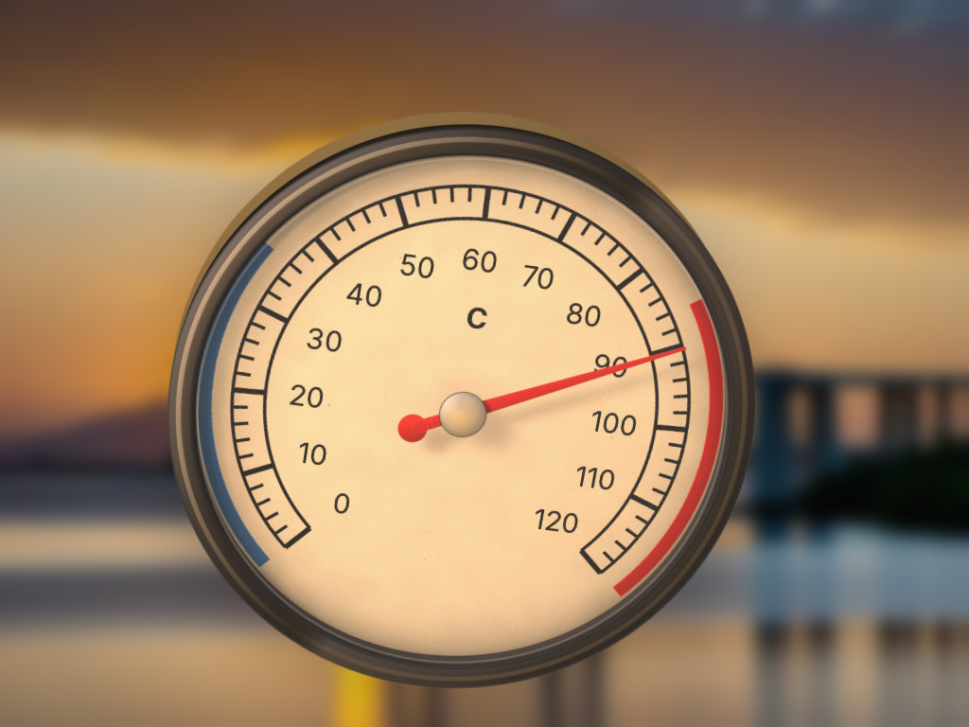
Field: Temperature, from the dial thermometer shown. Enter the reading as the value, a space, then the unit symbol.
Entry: 90 °C
